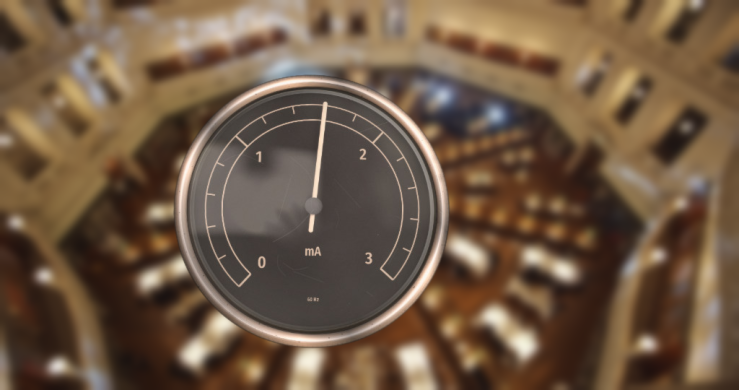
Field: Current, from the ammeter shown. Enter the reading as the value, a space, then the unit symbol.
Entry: 1.6 mA
